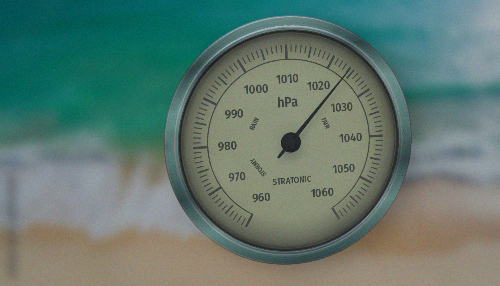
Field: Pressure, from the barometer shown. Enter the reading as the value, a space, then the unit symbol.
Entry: 1024 hPa
